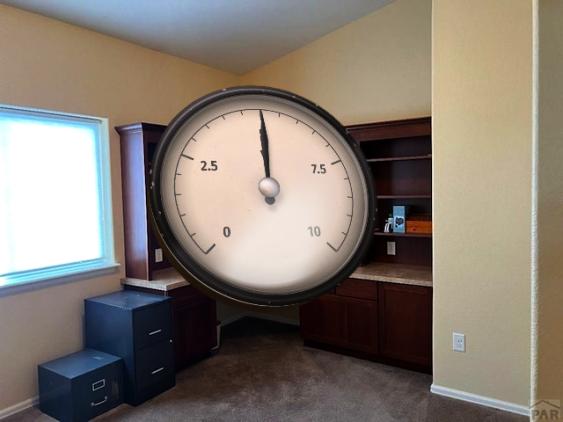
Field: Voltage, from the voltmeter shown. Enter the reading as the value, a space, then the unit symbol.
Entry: 5 V
